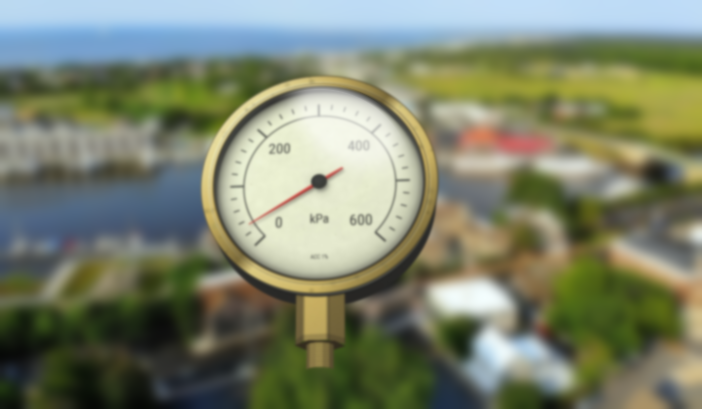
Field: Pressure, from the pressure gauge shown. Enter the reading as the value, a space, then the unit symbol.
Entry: 30 kPa
